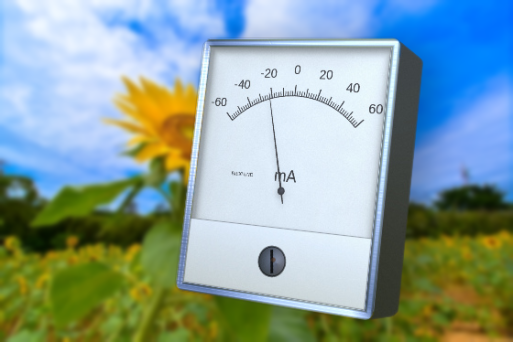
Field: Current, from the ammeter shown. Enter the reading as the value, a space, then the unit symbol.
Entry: -20 mA
